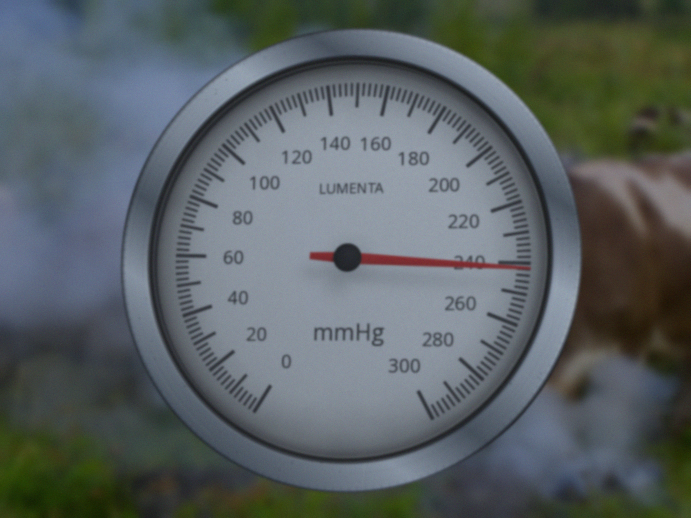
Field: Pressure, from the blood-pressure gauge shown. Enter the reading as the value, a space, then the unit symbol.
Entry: 242 mmHg
